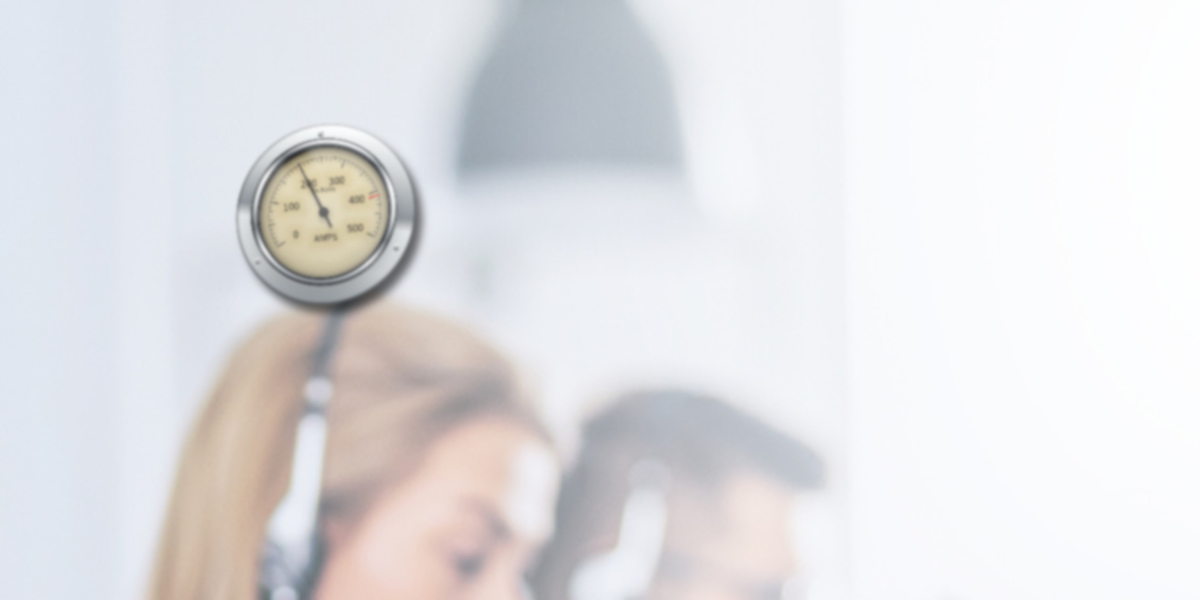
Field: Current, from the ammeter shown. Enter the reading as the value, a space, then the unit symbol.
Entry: 200 A
